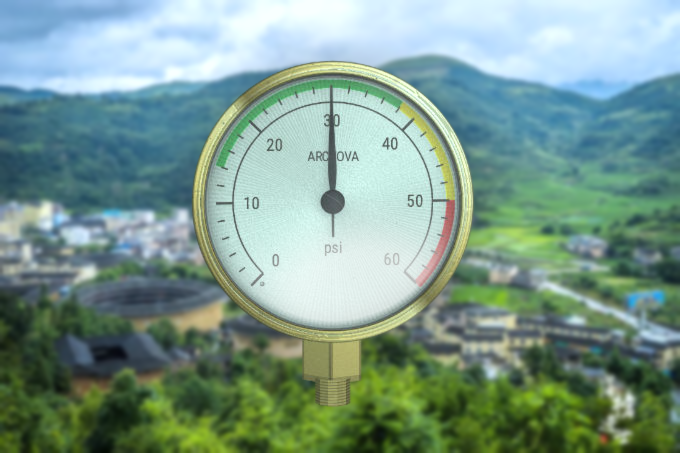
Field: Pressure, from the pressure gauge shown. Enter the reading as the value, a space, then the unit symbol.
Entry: 30 psi
